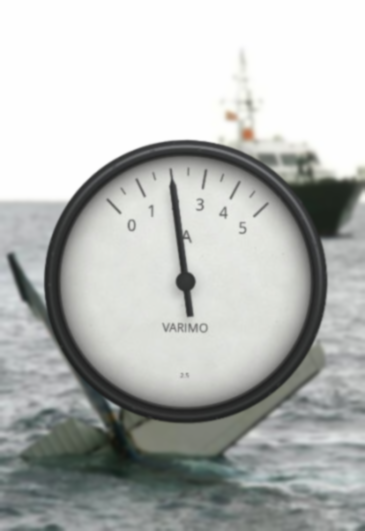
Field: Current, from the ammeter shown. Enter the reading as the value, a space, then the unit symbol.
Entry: 2 A
